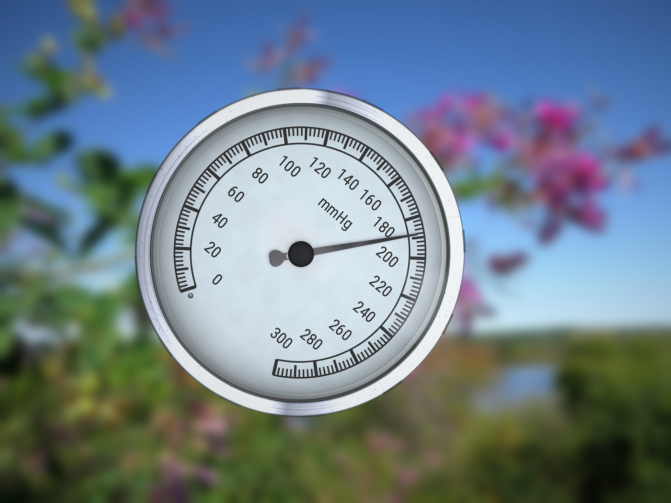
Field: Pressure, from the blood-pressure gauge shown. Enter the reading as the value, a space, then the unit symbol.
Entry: 188 mmHg
